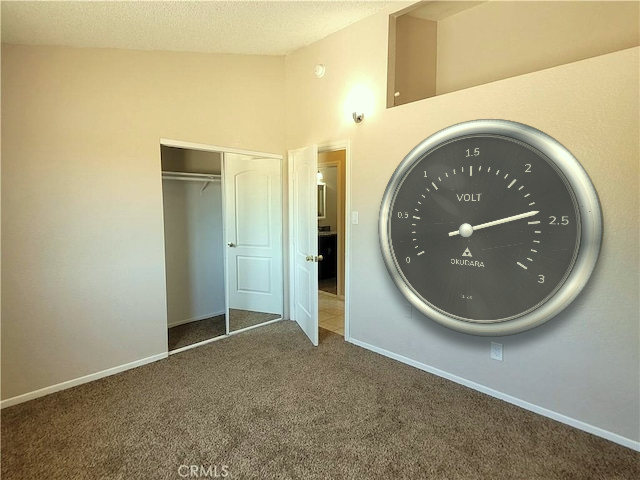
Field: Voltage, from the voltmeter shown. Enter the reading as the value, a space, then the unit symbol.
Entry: 2.4 V
